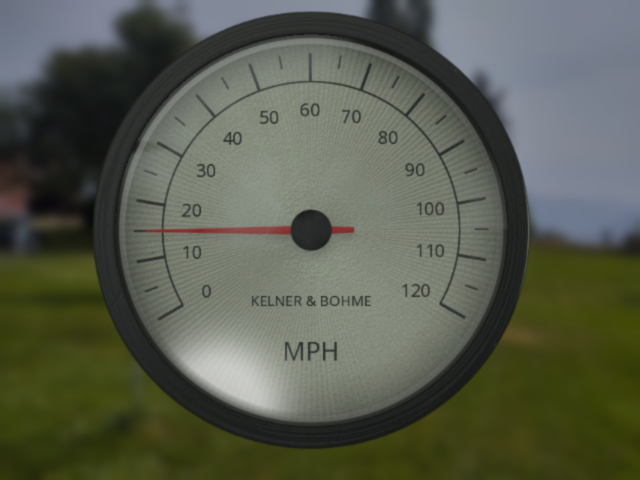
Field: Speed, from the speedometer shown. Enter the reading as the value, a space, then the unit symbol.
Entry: 15 mph
